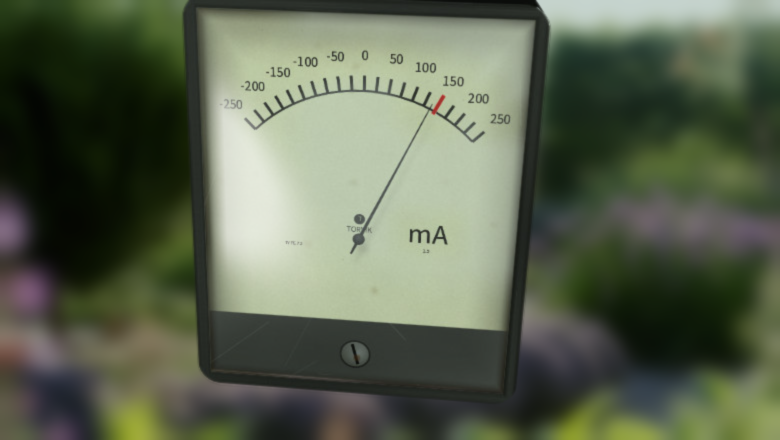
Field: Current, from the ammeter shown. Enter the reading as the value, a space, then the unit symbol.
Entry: 137.5 mA
